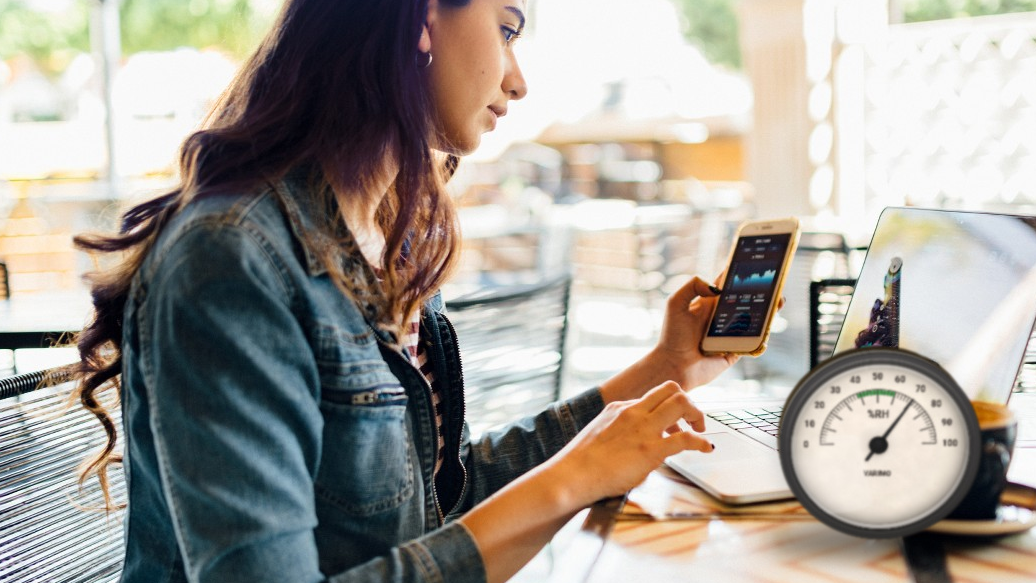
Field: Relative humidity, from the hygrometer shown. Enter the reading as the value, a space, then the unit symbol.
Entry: 70 %
